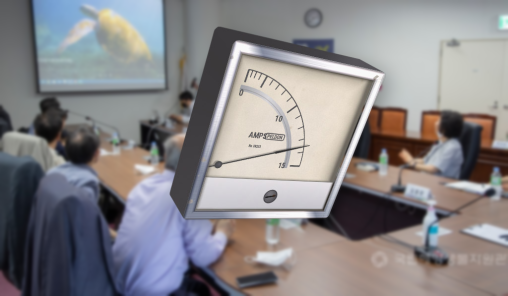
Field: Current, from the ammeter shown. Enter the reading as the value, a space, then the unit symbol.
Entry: 13.5 A
